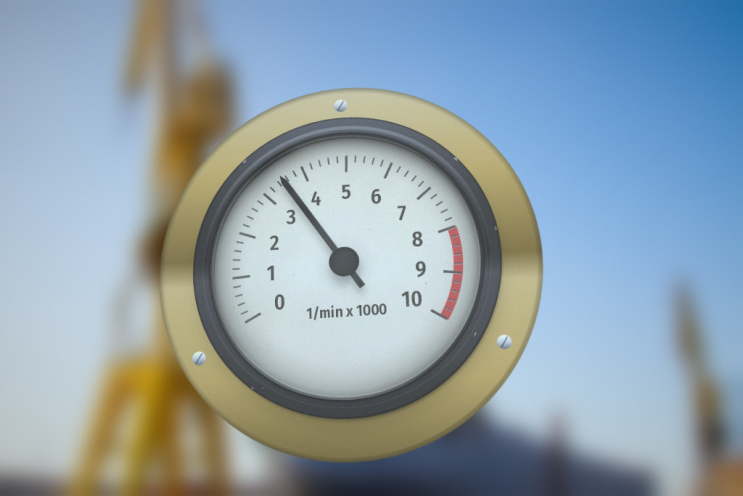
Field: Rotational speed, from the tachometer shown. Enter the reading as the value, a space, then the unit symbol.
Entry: 3500 rpm
